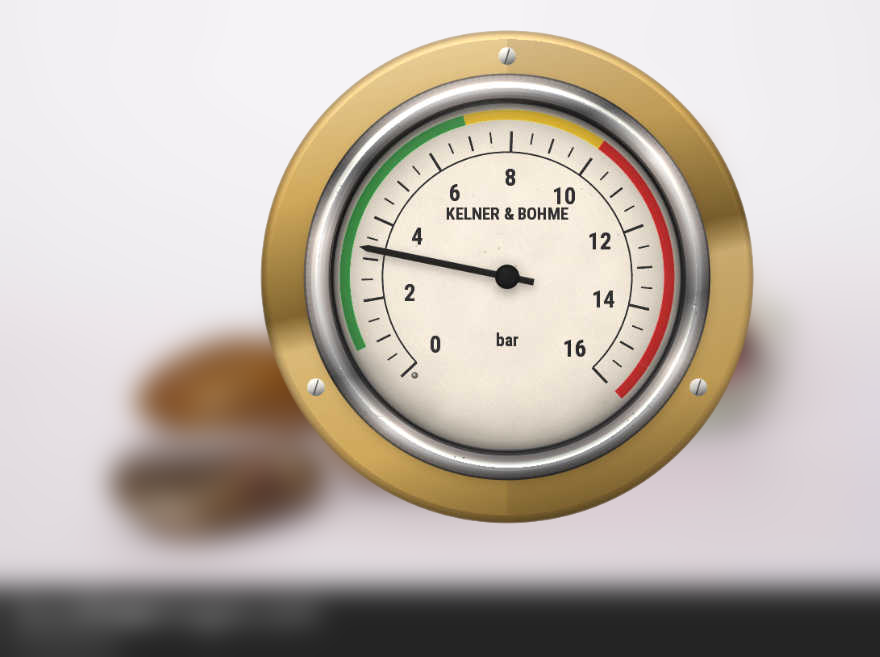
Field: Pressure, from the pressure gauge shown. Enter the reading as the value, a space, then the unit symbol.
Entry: 3.25 bar
